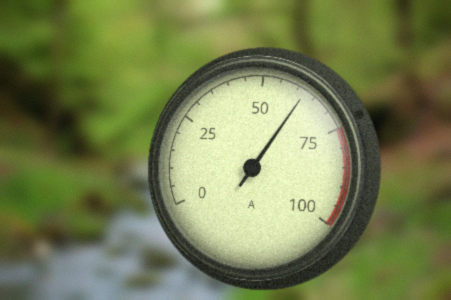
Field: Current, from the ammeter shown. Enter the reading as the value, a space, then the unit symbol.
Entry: 62.5 A
